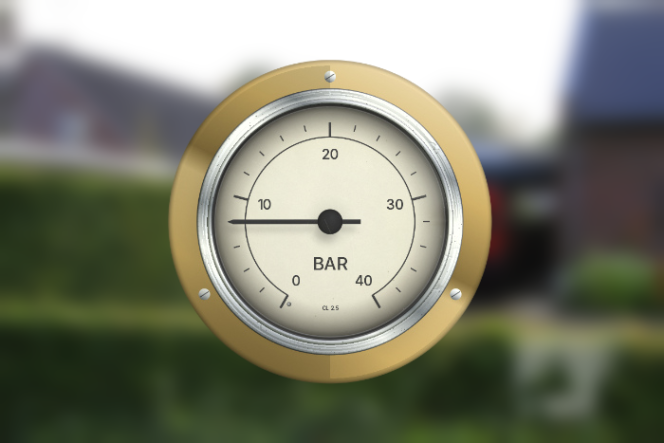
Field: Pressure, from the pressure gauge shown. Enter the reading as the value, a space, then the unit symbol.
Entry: 8 bar
